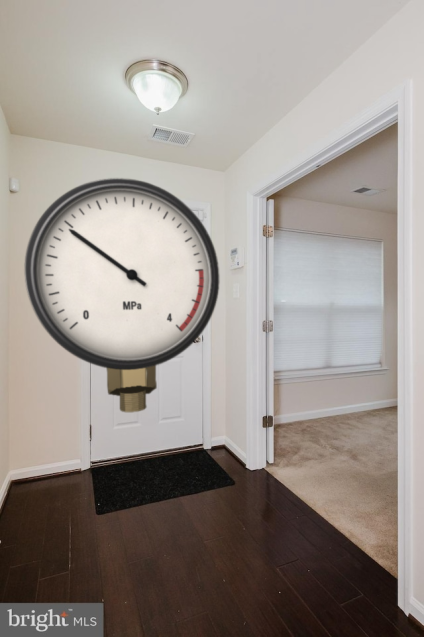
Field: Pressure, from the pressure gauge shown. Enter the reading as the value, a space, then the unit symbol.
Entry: 1.15 MPa
